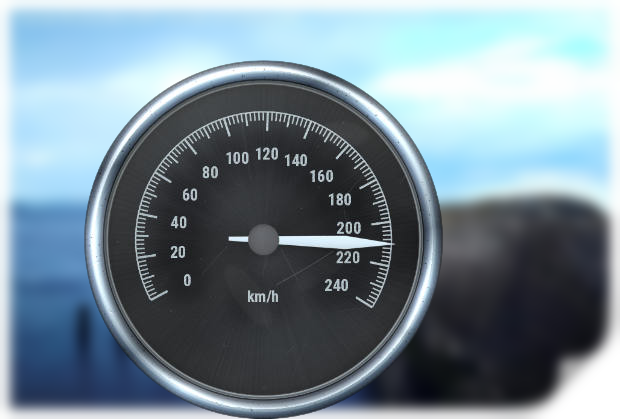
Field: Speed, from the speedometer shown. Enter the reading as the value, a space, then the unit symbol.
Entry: 210 km/h
